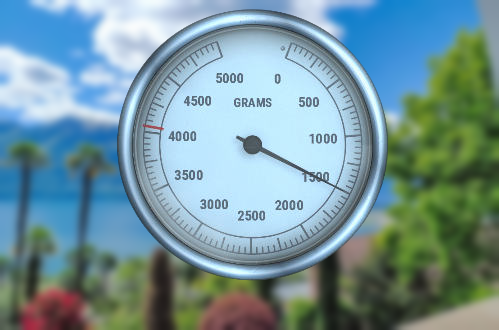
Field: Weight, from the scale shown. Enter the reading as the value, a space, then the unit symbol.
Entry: 1500 g
